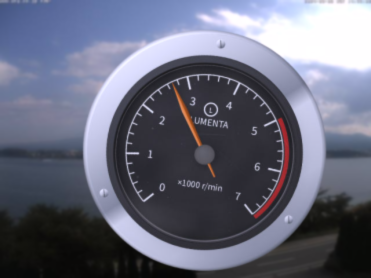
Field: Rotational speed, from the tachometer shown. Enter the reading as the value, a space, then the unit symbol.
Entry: 2700 rpm
